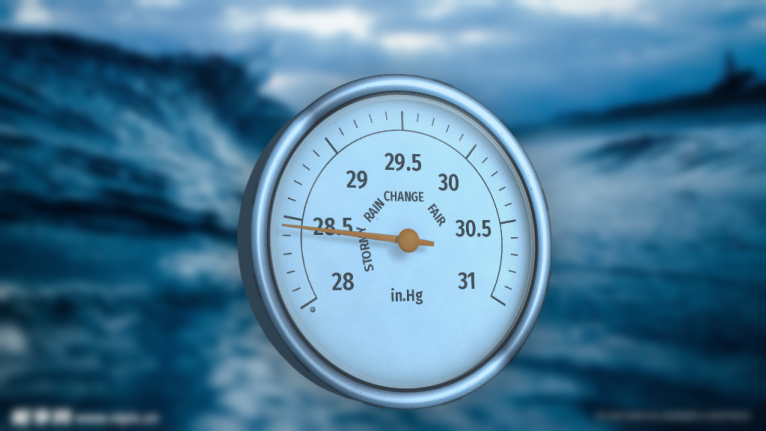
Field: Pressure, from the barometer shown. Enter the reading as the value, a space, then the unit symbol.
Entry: 28.45 inHg
